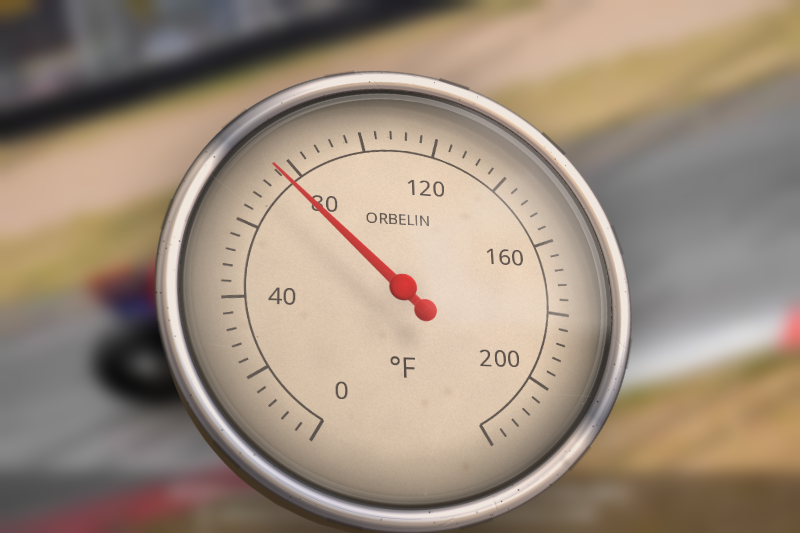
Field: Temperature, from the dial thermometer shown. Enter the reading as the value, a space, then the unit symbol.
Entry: 76 °F
